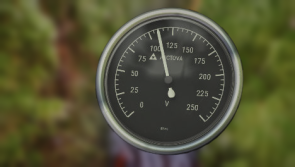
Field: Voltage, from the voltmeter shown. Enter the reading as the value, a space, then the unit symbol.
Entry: 110 V
